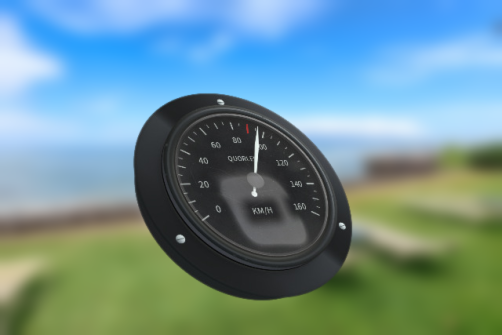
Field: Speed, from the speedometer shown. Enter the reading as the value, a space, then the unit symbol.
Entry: 95 km/h
